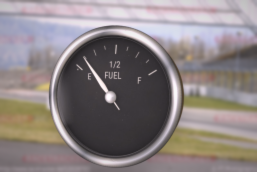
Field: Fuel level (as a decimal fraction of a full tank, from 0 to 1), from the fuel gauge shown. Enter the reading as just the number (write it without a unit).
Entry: 0.125
